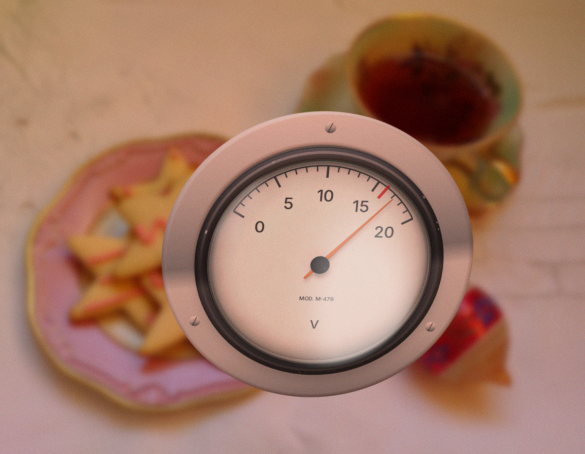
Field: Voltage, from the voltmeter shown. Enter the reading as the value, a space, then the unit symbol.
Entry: 17 V
